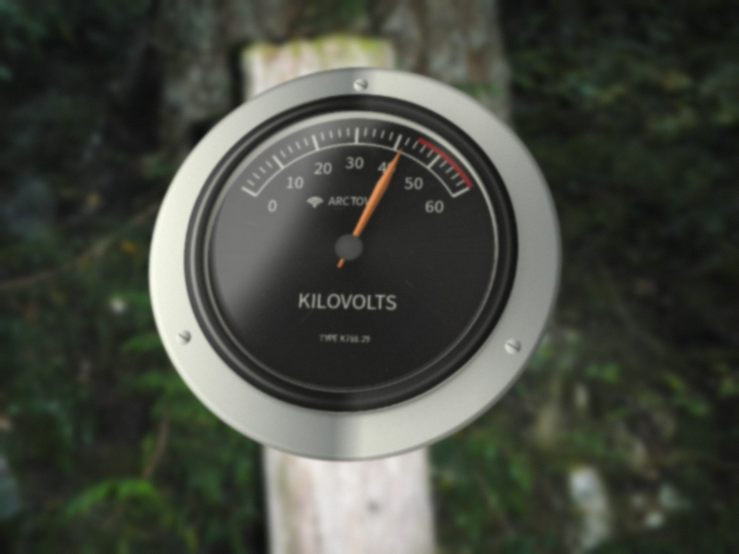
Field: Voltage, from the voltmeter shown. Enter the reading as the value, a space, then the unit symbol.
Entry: 42 kV
